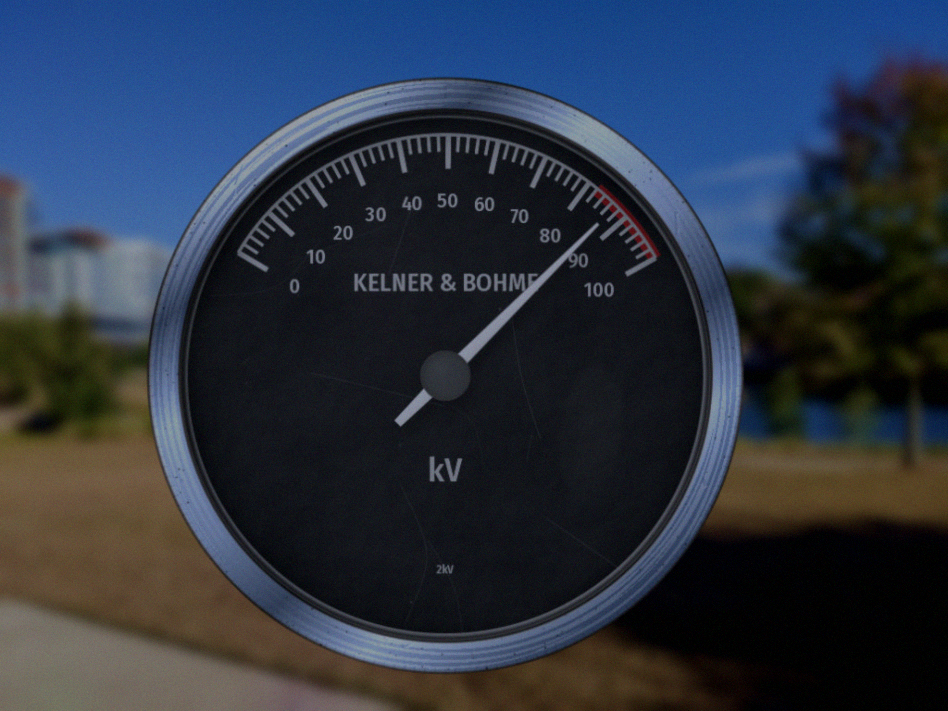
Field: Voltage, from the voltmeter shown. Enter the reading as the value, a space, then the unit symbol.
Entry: 87 kV
